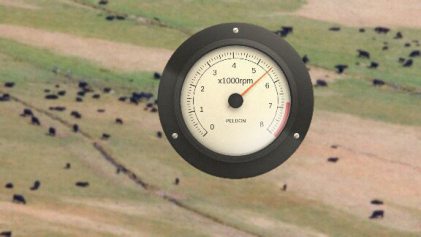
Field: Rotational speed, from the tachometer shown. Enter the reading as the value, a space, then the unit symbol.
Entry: 5500 rpm
